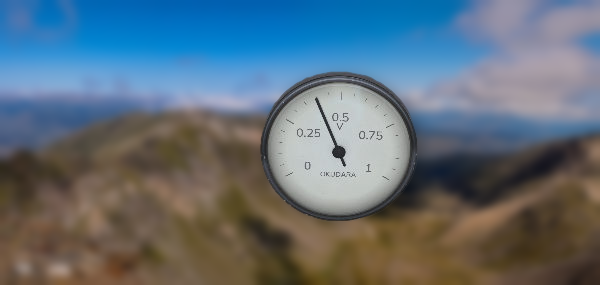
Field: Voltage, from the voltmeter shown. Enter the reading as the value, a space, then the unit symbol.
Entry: 0.4 V
